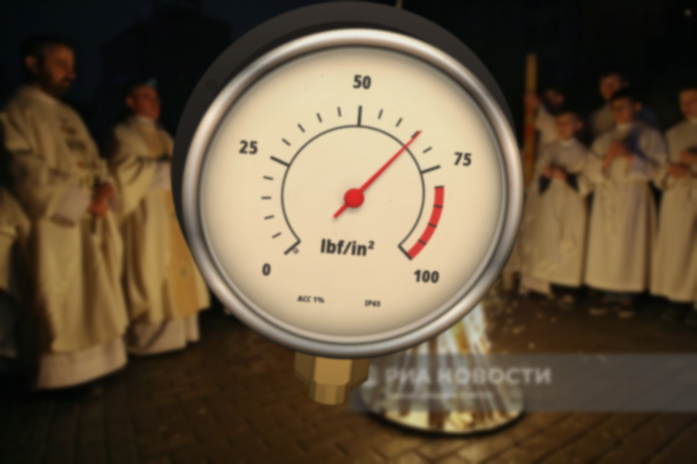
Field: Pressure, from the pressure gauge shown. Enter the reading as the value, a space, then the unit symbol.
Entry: 65 psi
